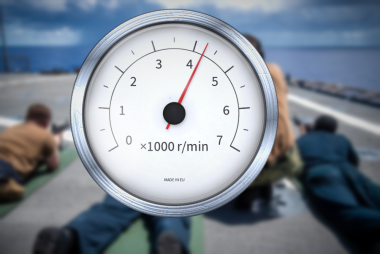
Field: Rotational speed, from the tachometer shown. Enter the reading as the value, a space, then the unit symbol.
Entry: 4250 rpm
